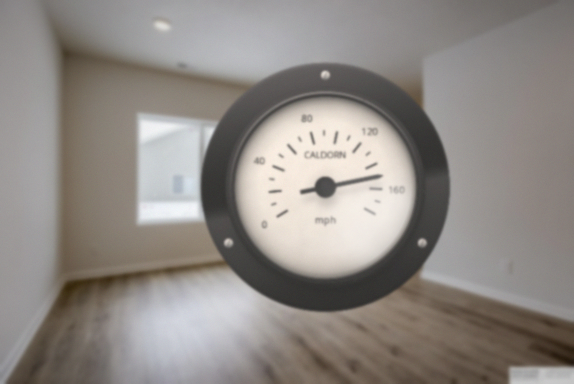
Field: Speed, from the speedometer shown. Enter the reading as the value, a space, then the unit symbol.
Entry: 150 mph
